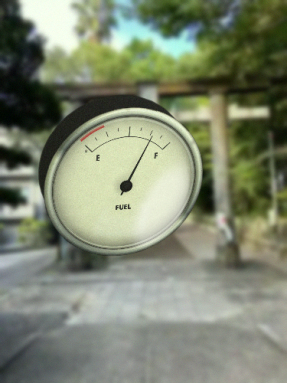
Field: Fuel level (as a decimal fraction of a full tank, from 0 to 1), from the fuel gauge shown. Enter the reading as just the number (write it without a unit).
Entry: 0.75
